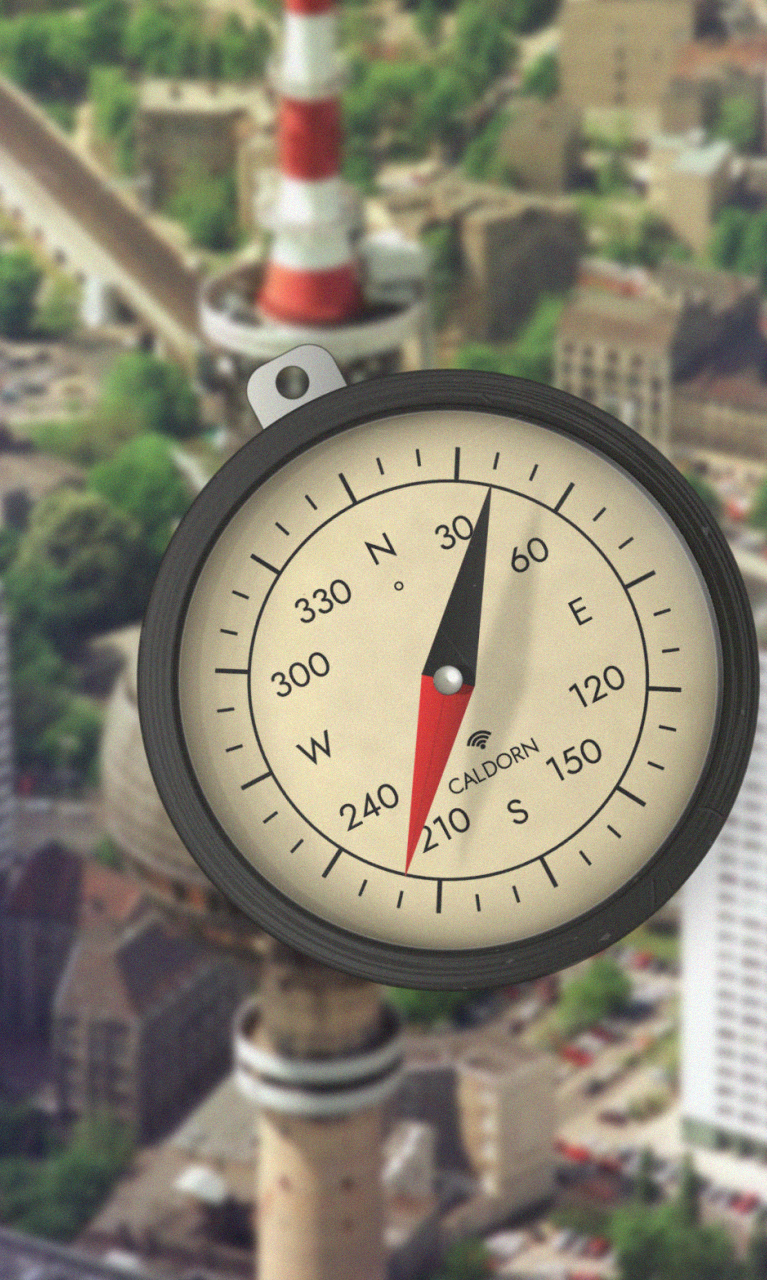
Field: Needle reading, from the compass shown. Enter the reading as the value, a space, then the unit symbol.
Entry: 220 °
